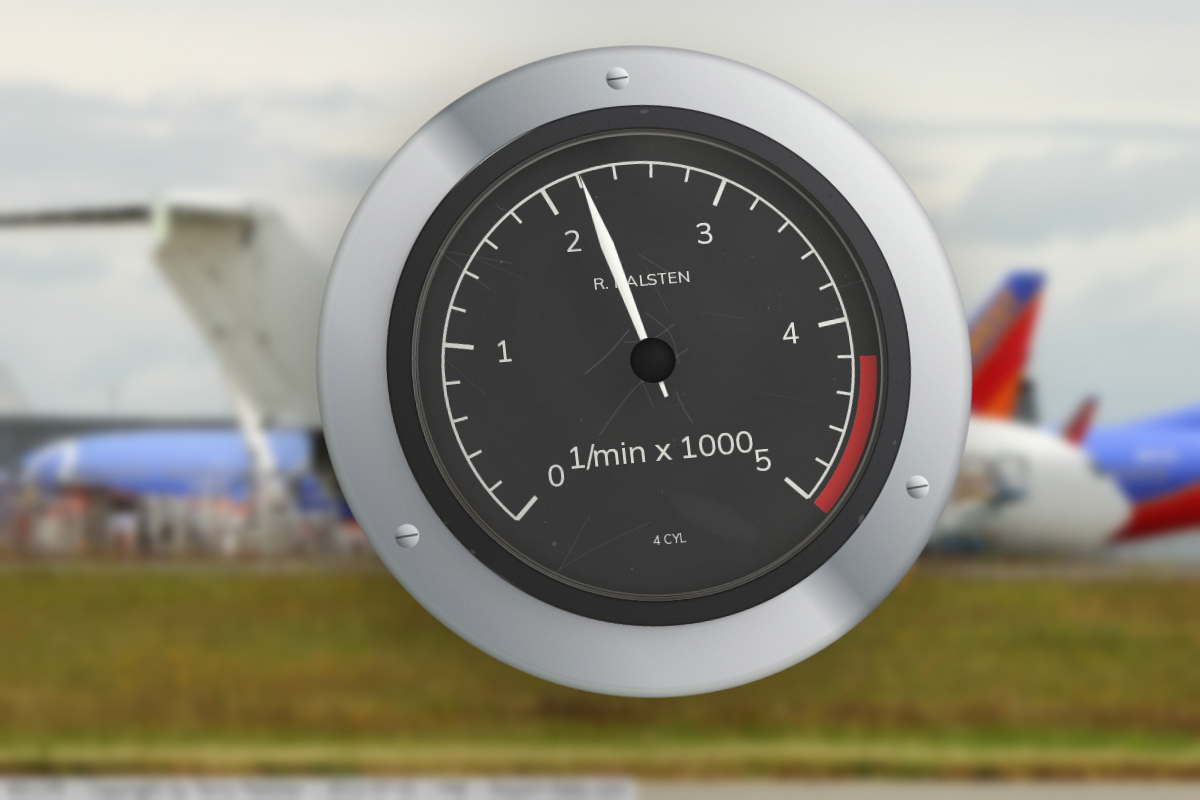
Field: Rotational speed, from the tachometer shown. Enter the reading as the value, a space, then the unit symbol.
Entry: 2200 rpm
